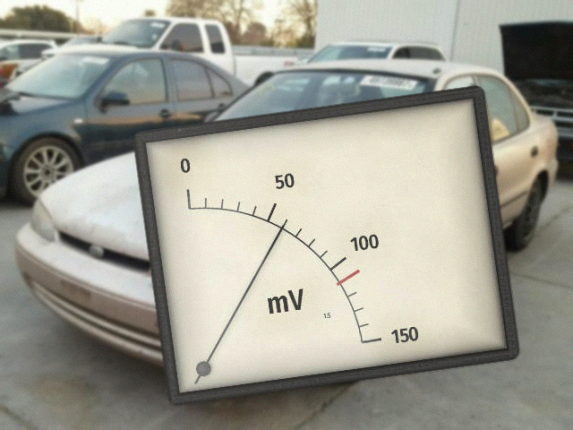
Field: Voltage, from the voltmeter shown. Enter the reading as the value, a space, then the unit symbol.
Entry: 60 mV
